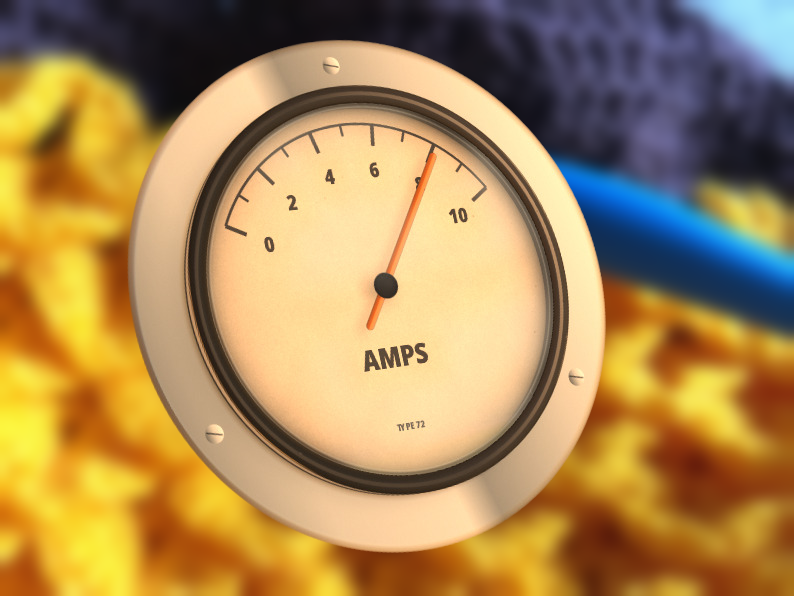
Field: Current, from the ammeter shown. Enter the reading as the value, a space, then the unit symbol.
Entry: 8 A
